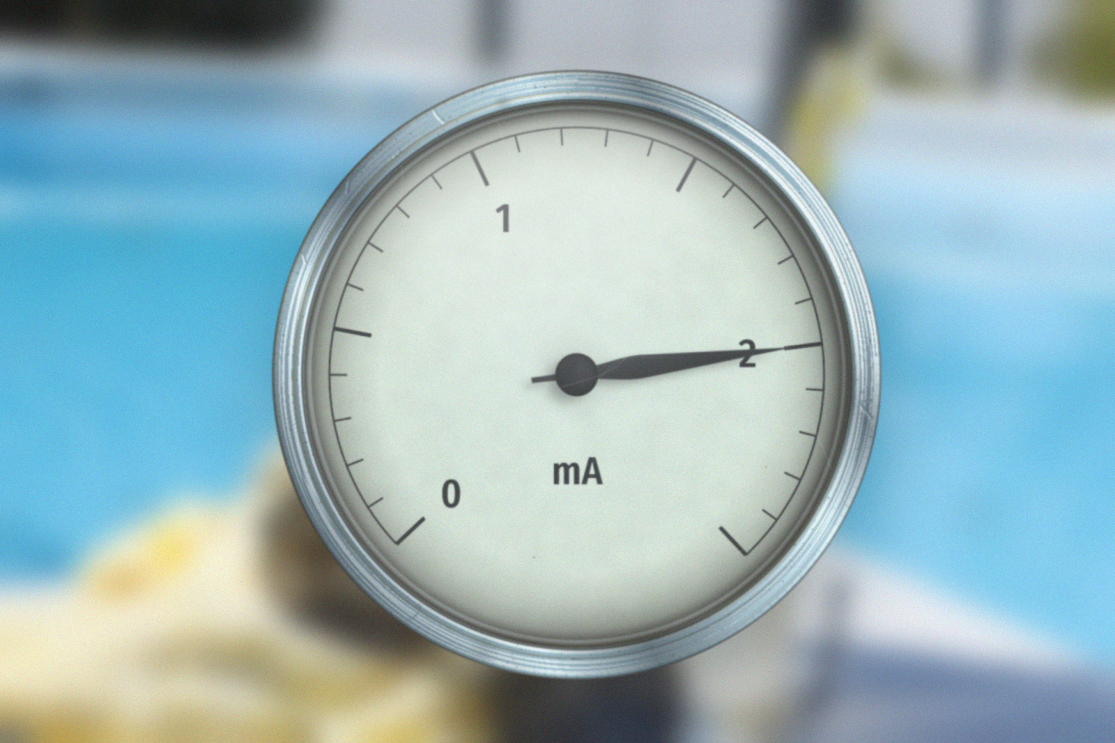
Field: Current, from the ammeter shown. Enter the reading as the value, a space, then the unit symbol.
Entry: 2 mA
